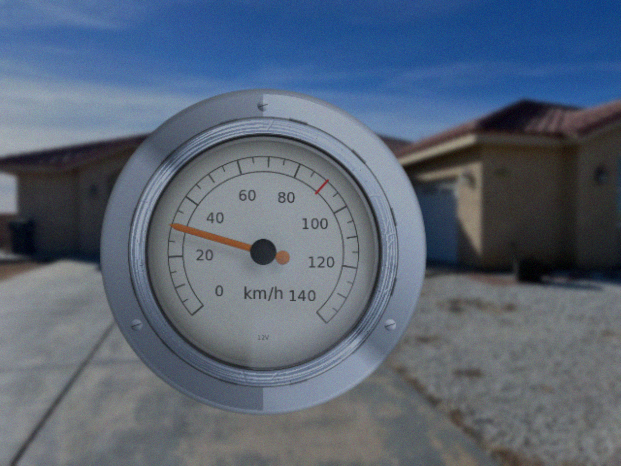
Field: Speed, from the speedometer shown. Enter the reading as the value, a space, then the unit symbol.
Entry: 30 km/h
